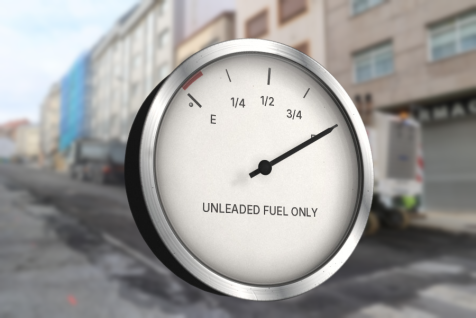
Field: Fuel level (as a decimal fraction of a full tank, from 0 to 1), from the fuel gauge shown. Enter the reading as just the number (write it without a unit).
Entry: 1
